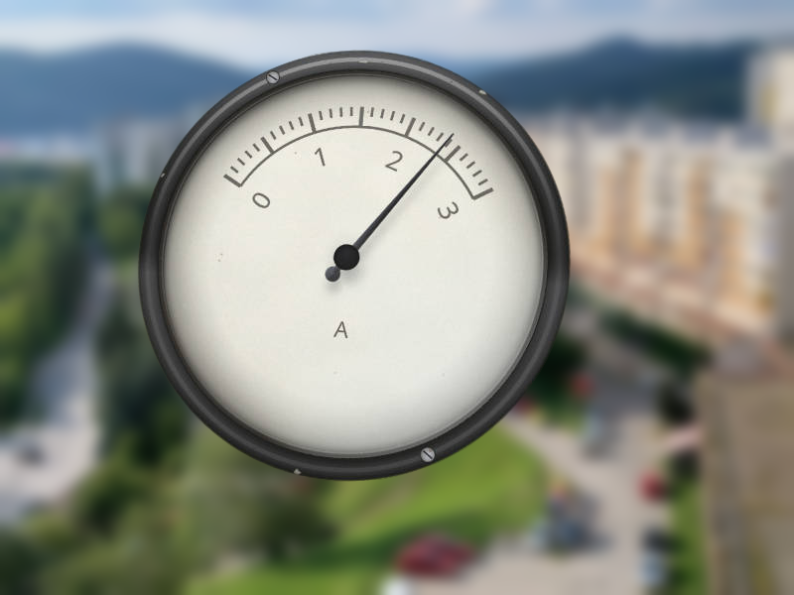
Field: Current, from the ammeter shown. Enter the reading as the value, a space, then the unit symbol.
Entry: 2.4 A
